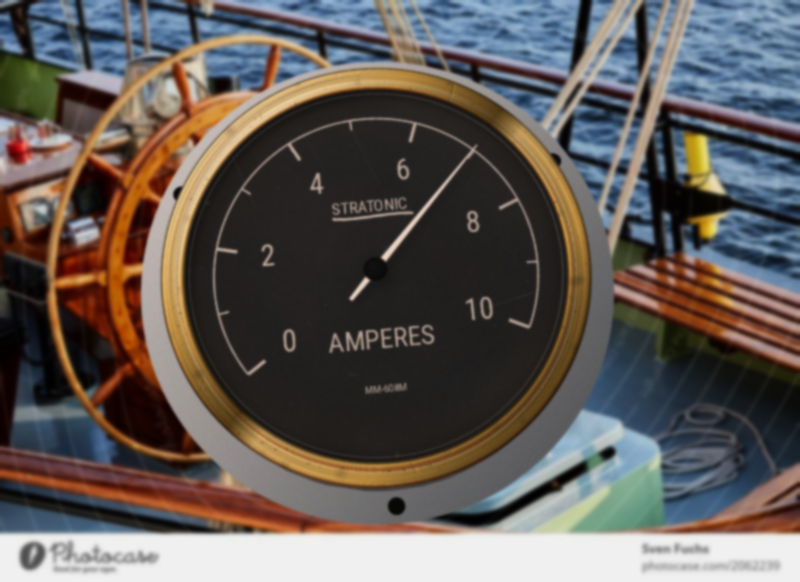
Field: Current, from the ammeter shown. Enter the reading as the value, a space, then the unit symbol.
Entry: 7 A
